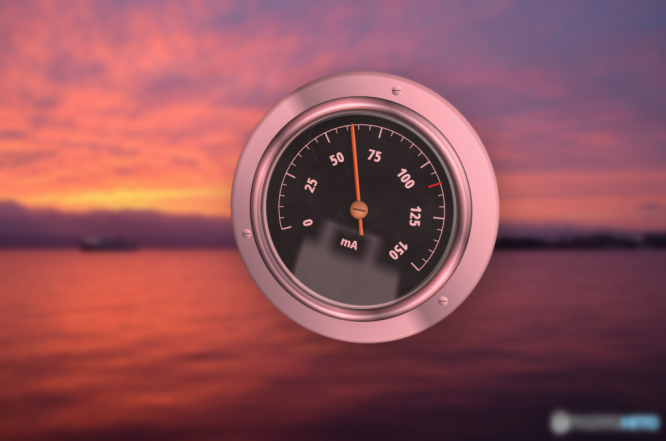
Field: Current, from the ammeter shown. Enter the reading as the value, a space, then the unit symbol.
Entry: 62.5 mA
